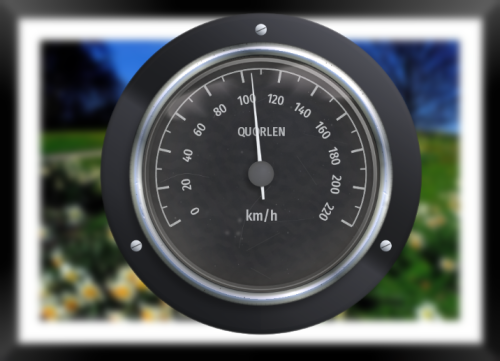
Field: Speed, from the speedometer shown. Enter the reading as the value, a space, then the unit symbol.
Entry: 105 km/h
